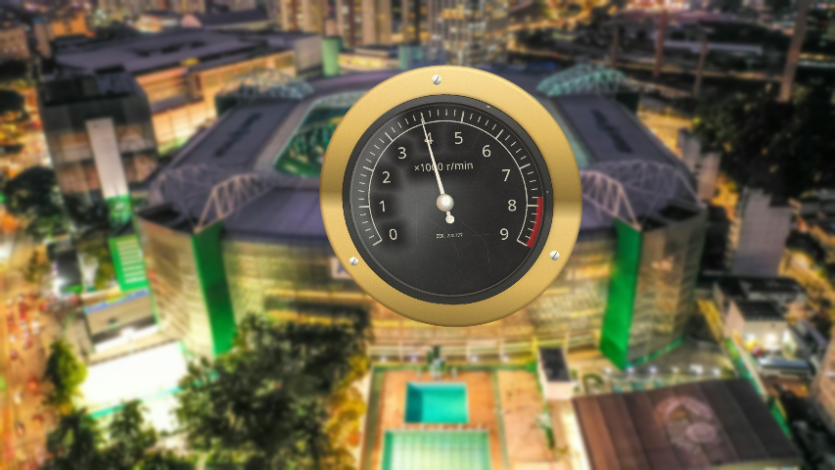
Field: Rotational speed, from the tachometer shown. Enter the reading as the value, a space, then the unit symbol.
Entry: 4000 rpm
